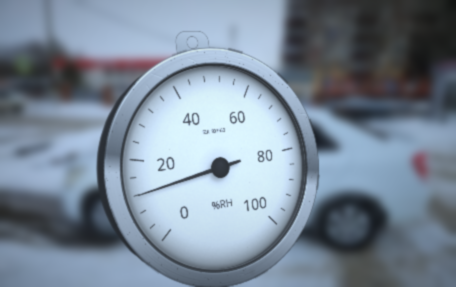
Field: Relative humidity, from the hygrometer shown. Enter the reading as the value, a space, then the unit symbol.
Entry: 12 %
